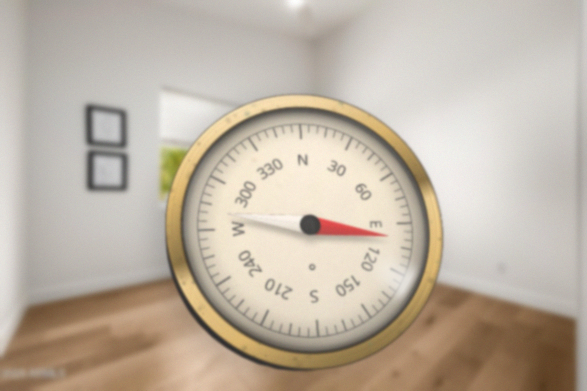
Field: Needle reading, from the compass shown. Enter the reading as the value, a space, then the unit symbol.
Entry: 100 °
